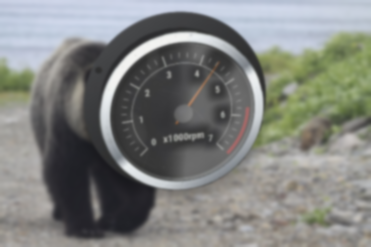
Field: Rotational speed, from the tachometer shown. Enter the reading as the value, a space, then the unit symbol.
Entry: 4400 rpm
